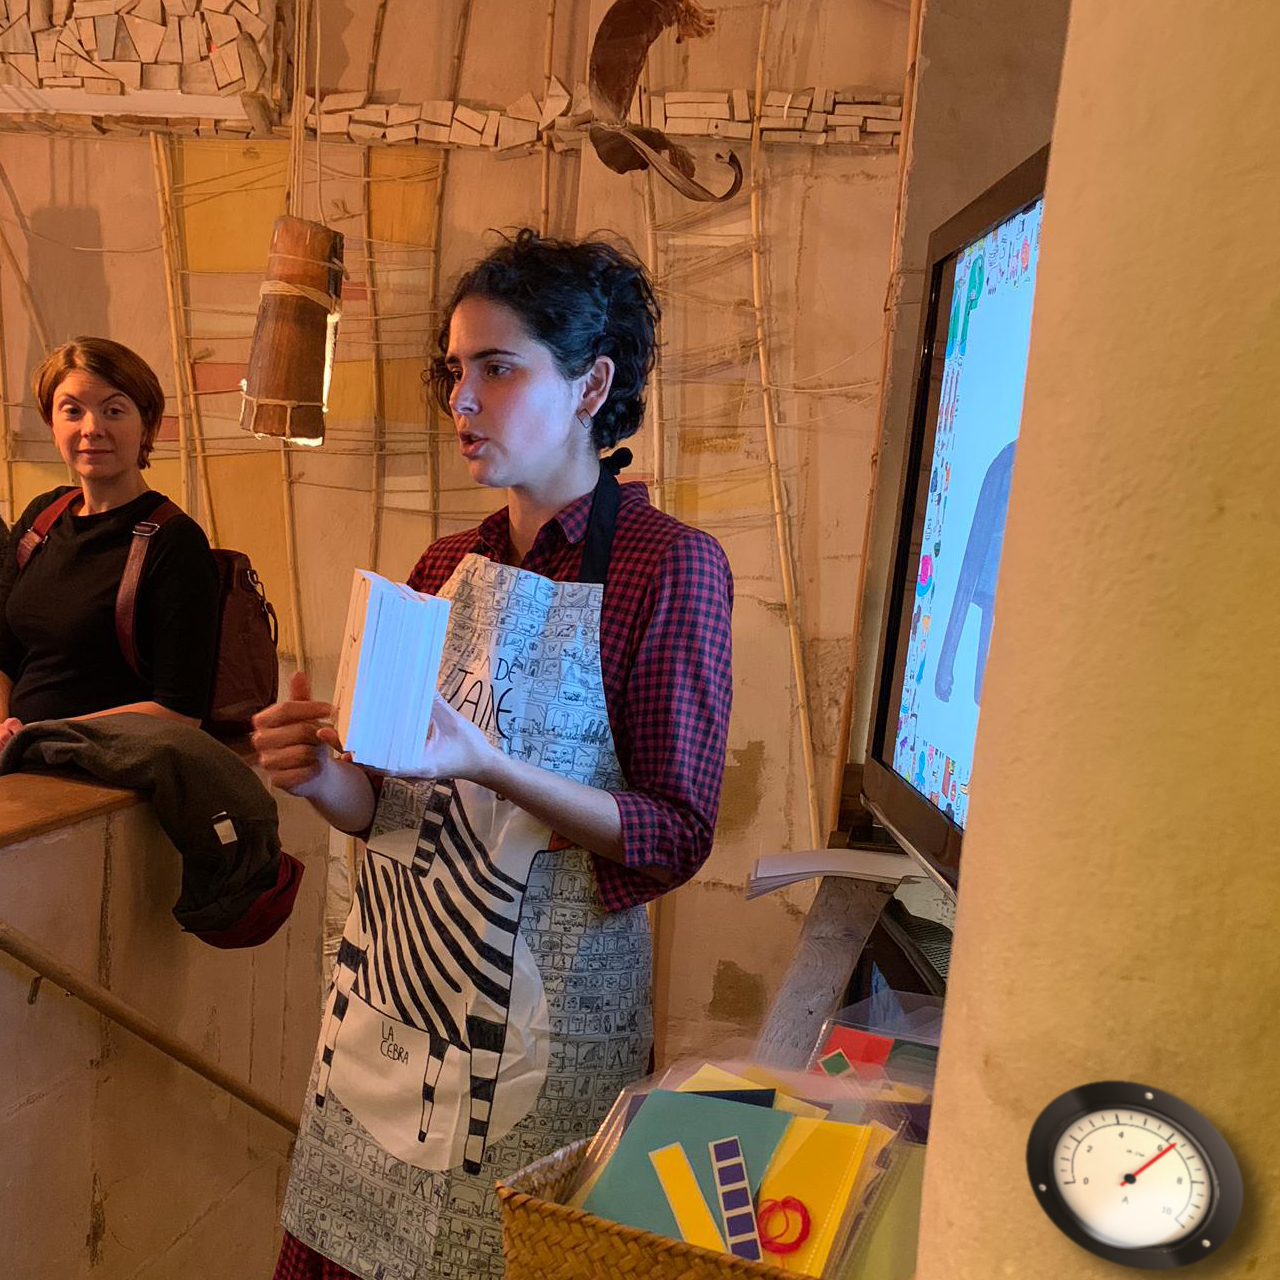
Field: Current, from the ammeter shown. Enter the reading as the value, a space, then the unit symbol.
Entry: 6.25 A
